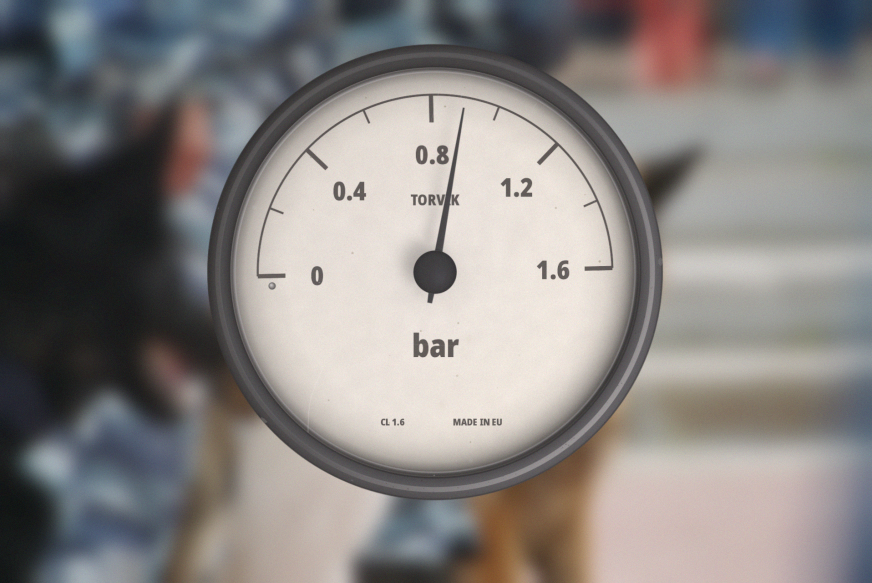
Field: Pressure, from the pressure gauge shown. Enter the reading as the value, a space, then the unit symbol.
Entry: 0.9 bar
